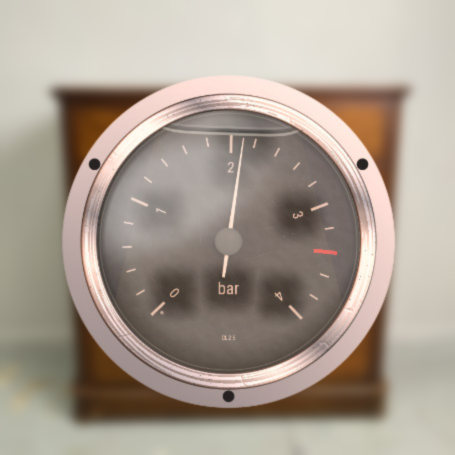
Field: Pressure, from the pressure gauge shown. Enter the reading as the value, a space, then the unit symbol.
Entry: 2.1 bar
